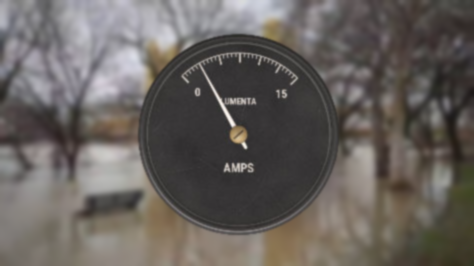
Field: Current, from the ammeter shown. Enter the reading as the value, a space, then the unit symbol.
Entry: 2.5 A
